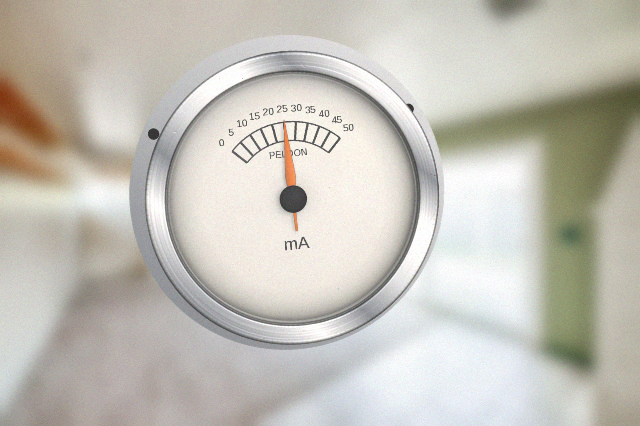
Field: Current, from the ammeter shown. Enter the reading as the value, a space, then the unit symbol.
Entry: 25 mA
